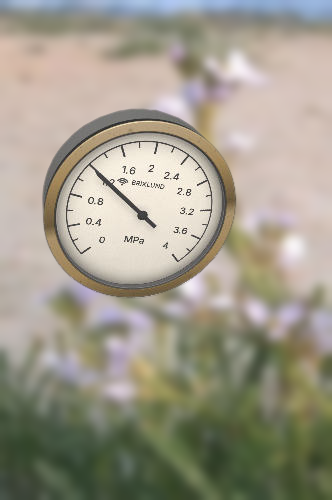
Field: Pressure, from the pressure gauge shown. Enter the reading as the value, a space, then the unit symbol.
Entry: 1.2 MPa
